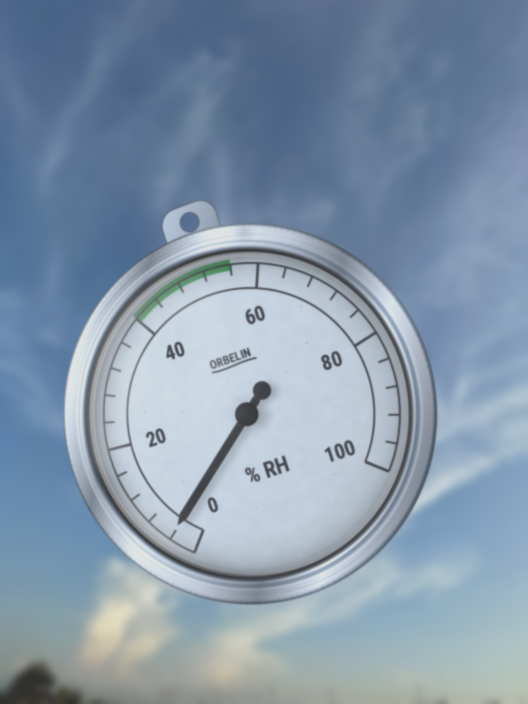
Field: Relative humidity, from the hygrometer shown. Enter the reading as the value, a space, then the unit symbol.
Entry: 4 %
